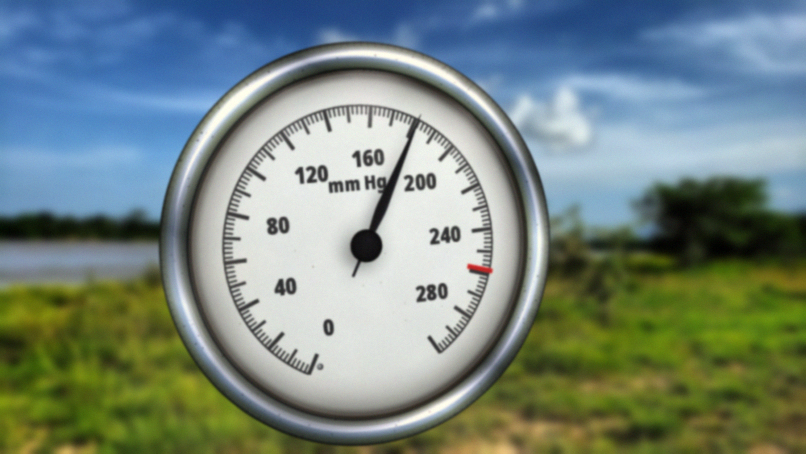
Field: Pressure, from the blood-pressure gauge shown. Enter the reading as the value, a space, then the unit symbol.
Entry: 180 mmHg
